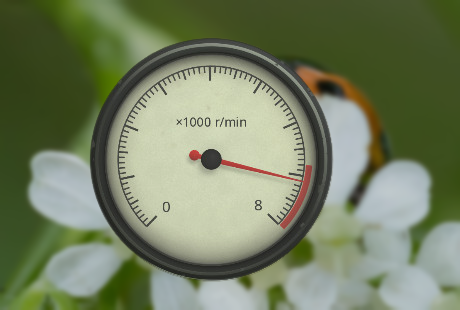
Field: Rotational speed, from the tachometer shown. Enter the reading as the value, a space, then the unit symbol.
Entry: 7100 rpm
